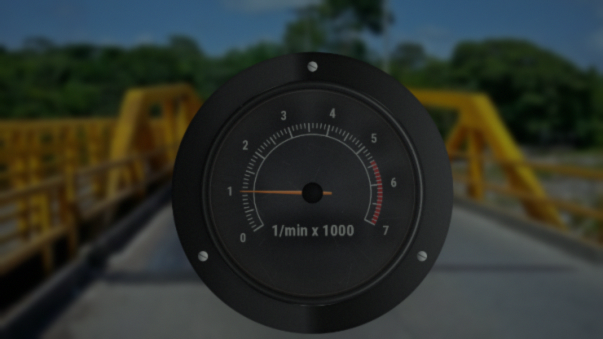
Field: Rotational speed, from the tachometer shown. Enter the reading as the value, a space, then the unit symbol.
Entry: 1000 rpm
